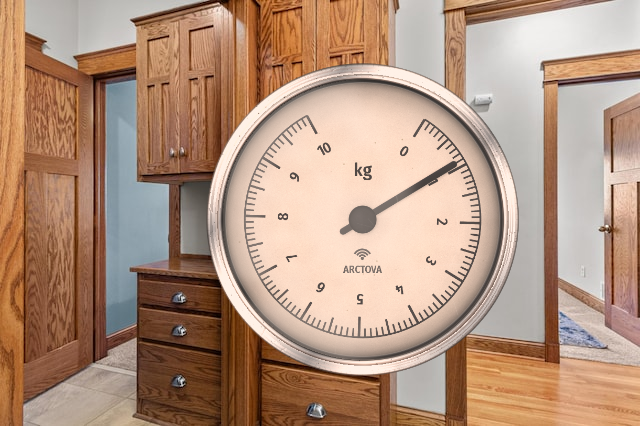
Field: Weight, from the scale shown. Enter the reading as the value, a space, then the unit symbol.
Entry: 0.9 kg
